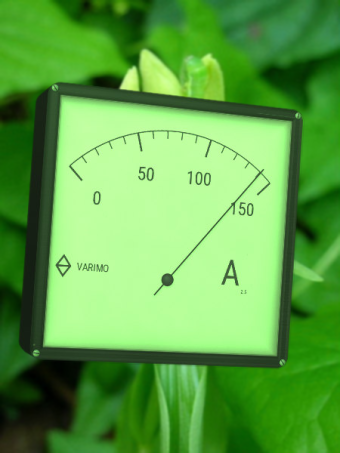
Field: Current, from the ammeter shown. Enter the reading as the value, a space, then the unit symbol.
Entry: 140 A
